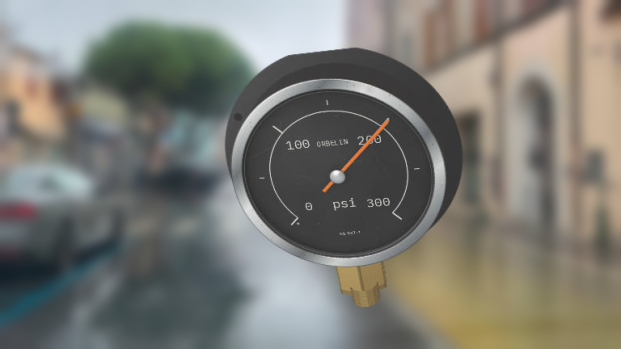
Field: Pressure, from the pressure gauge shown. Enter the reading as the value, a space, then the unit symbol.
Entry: 200 psi
